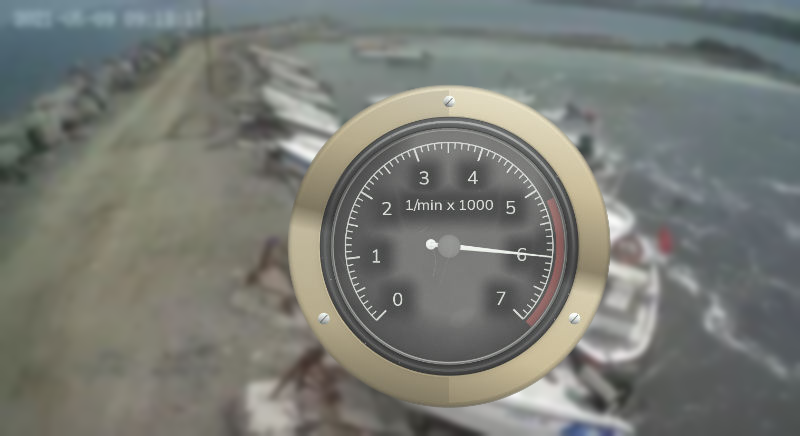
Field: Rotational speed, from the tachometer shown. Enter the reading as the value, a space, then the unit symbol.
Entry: 6000 rpm
